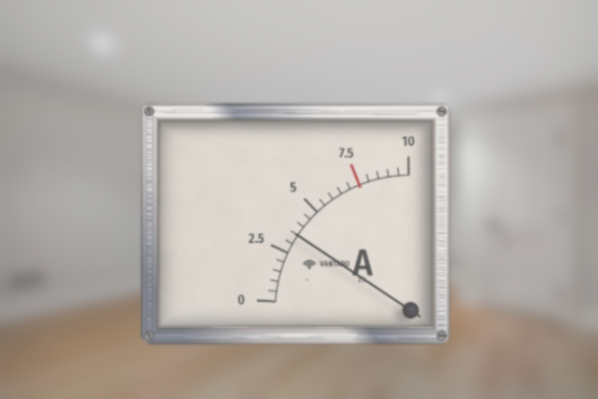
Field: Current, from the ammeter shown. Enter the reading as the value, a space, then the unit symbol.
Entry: 3.5 A
